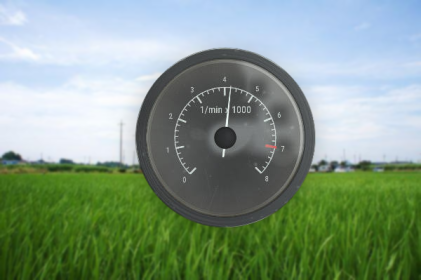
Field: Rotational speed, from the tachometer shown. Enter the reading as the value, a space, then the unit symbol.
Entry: 4200 rpm
